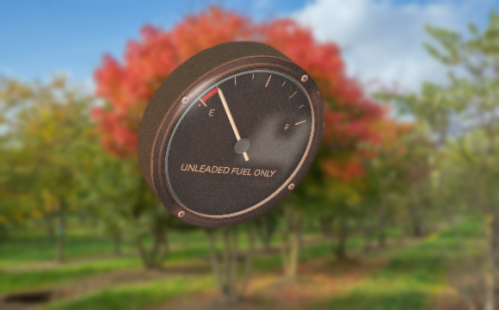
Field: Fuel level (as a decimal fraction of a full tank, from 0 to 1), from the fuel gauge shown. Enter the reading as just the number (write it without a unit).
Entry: 0.125
